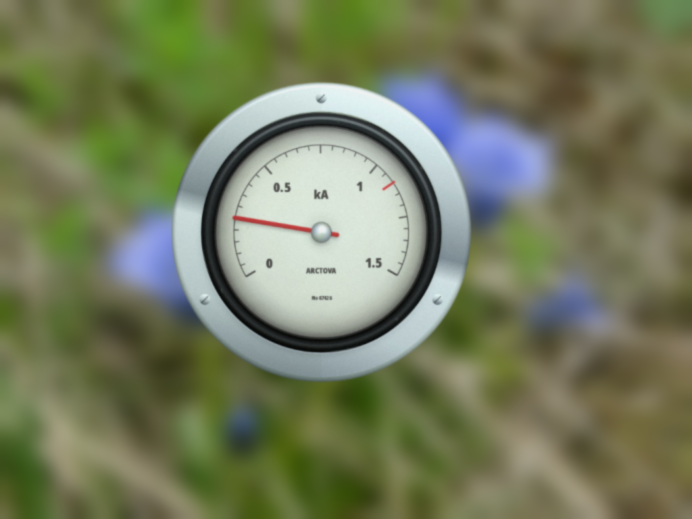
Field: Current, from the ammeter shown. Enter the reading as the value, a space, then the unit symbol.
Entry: 0.25 kA
